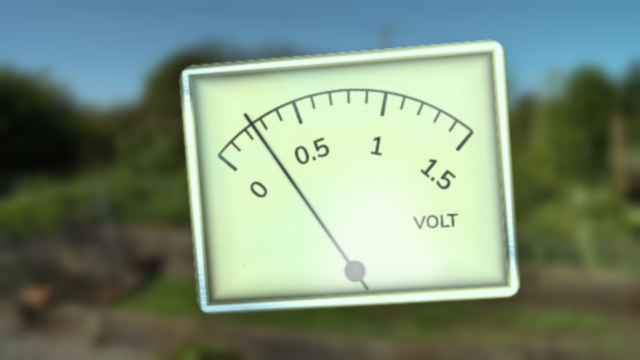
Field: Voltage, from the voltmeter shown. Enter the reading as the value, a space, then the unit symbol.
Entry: 0.25 V
